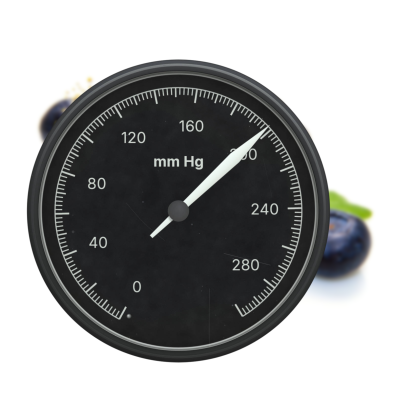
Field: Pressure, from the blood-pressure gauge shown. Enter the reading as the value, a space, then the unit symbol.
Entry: 198 mmHg
